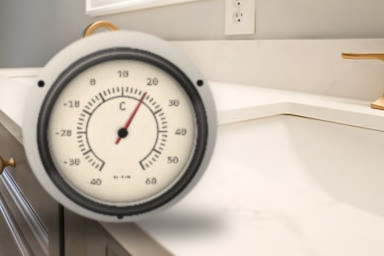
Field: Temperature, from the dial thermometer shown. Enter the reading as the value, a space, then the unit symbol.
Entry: 20 °C
